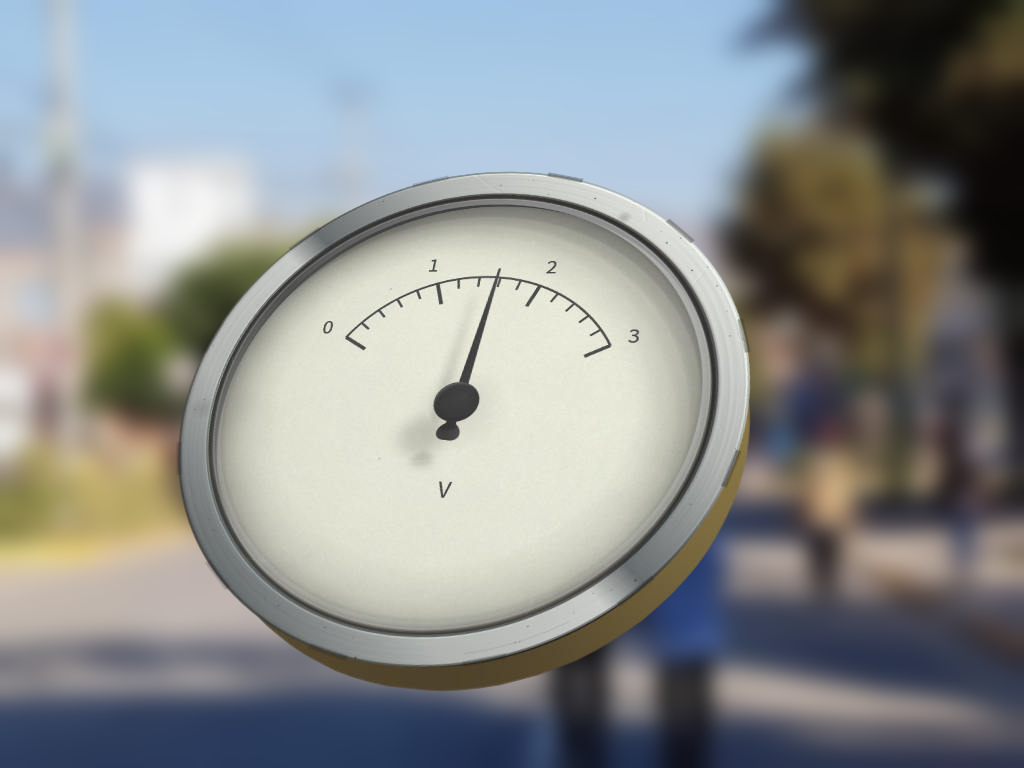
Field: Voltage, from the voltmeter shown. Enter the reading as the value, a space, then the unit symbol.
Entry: 1.6 V
